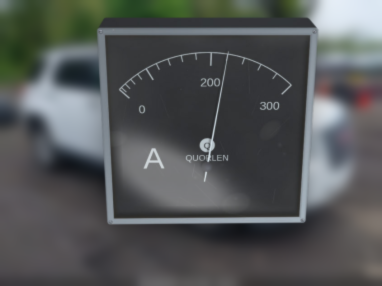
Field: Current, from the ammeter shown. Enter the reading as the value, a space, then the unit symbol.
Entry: 220 A
